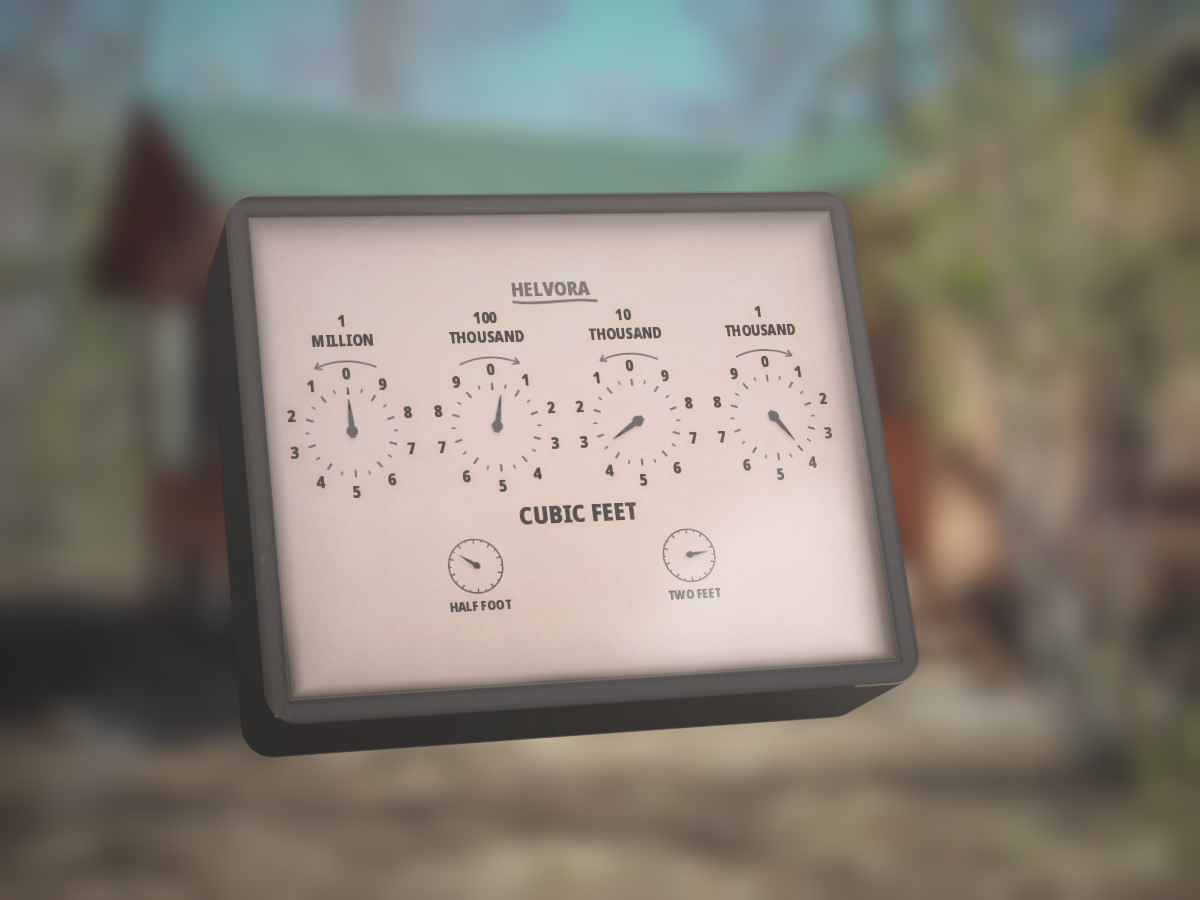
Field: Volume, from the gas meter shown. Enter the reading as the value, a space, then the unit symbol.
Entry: 3400 ft³
